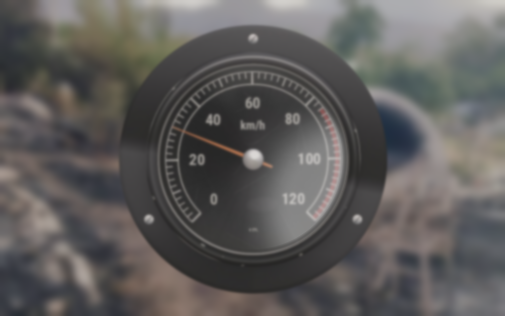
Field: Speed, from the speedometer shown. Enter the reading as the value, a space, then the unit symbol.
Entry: 30 km/h
